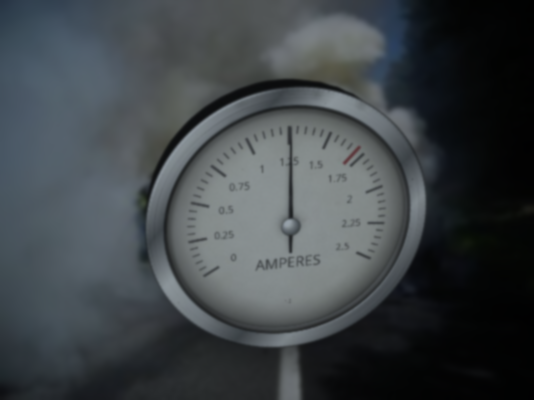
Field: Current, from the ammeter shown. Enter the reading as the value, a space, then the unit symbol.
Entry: 1.25 A
